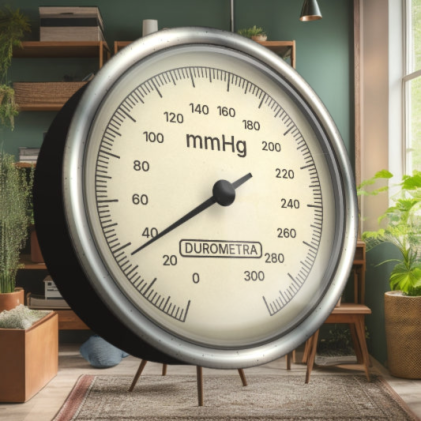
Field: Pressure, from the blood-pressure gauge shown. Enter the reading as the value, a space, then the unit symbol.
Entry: 36 mmHg
